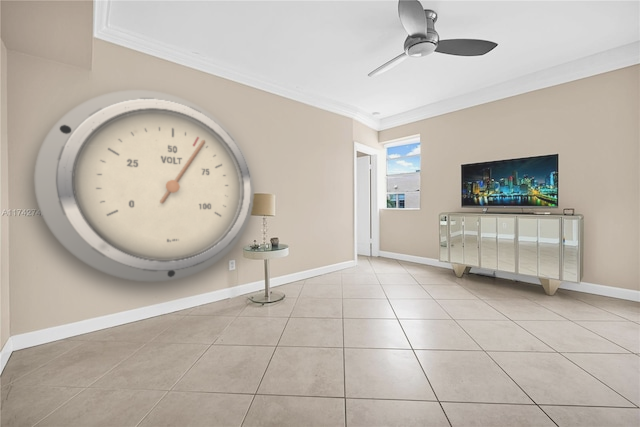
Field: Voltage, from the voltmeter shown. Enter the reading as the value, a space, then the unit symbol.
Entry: 62.5 V
